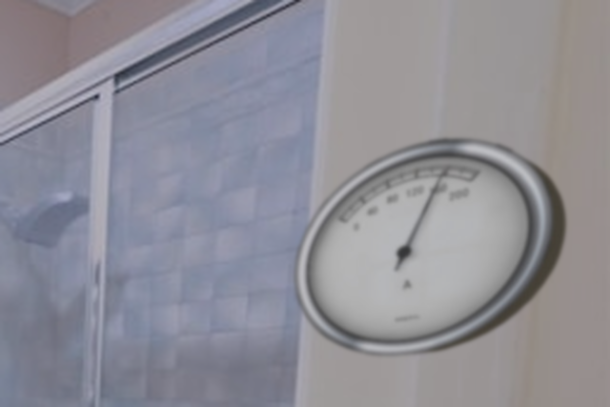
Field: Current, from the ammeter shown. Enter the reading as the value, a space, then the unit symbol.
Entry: 160 A
